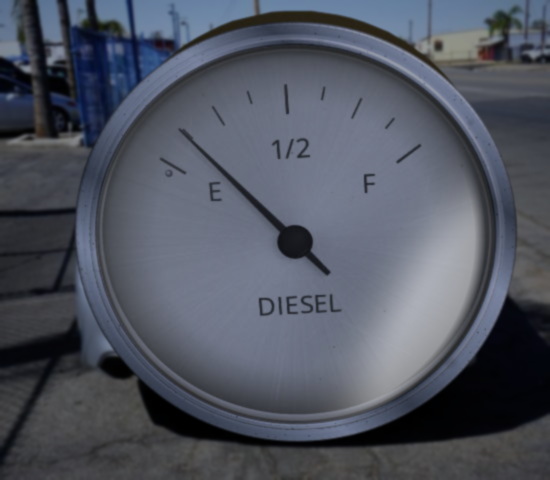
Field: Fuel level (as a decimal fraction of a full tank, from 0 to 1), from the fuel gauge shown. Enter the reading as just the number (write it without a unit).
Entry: 0.125
